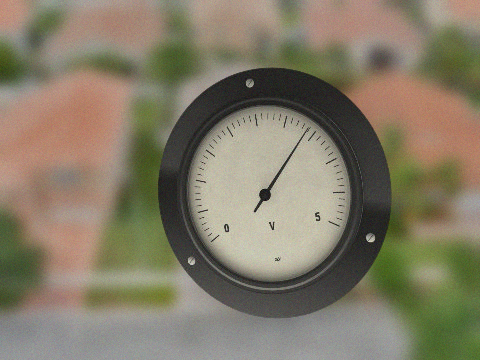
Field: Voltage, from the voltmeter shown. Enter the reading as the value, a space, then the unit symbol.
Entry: 3.4 V
